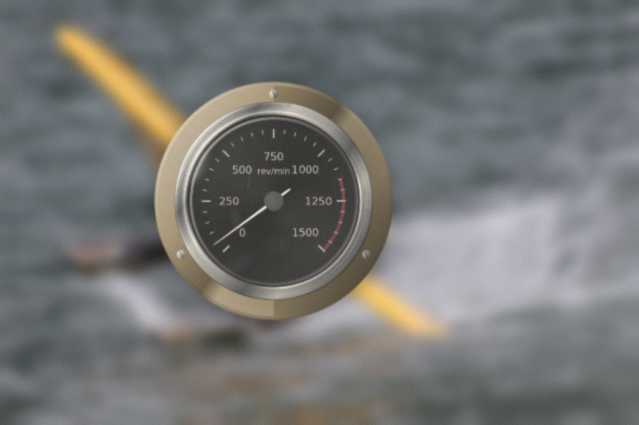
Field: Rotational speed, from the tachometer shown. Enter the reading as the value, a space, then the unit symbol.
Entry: 50 rpm
